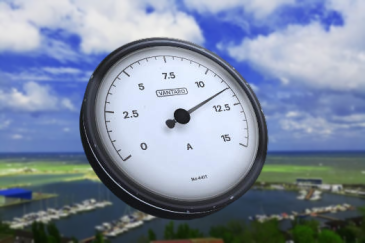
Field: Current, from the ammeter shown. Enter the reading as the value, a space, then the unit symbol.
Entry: 11.5 A
